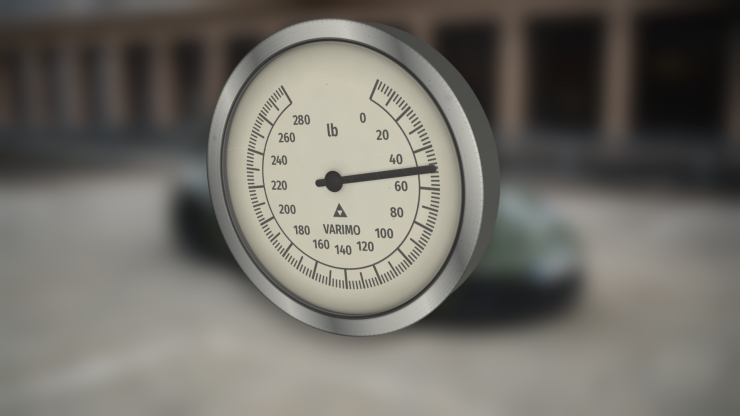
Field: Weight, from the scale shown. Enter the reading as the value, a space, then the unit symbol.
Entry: 50 lb
